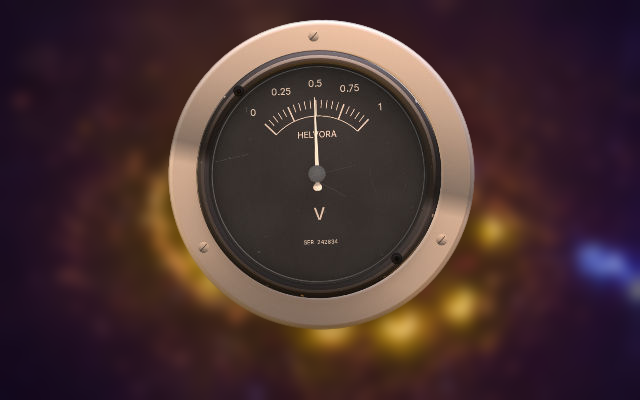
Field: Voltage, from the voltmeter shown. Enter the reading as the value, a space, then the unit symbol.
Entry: 0.5 V
